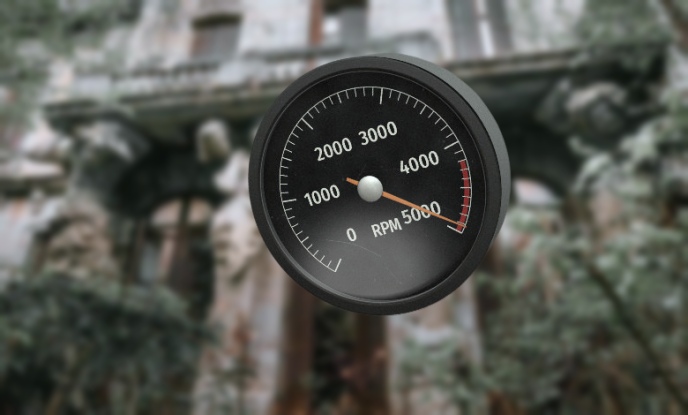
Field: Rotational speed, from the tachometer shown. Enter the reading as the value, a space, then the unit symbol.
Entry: 4900 rpm
